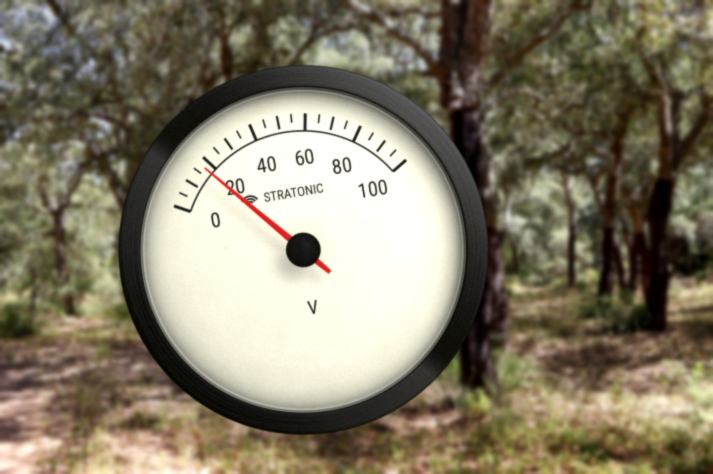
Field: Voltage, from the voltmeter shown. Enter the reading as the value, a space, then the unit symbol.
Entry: 17.5 V
